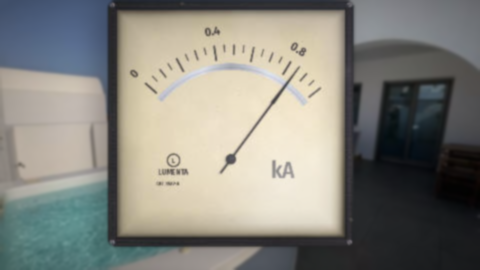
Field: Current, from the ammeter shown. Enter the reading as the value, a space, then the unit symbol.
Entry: 0.85 kA
